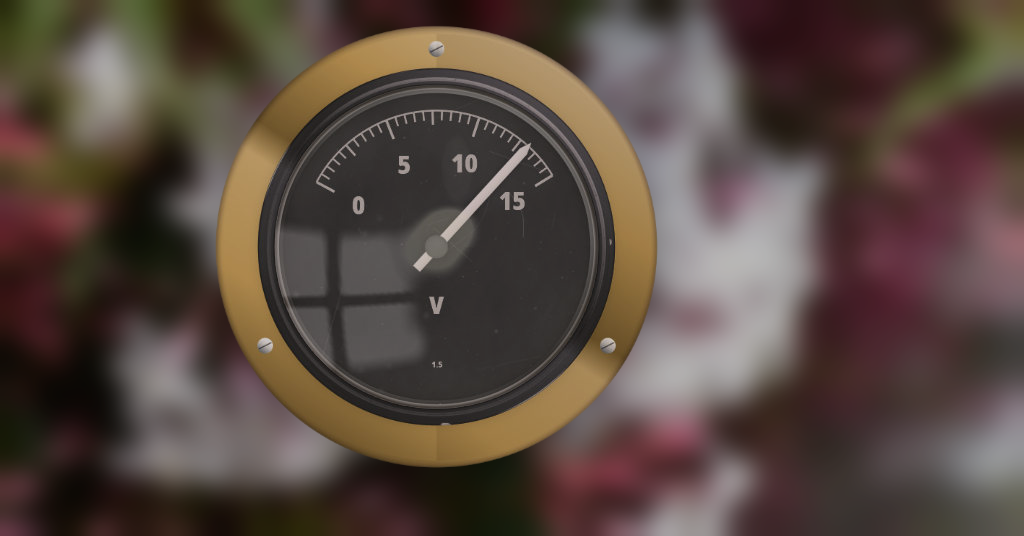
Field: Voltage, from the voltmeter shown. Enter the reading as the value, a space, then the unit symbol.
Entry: 13 V
